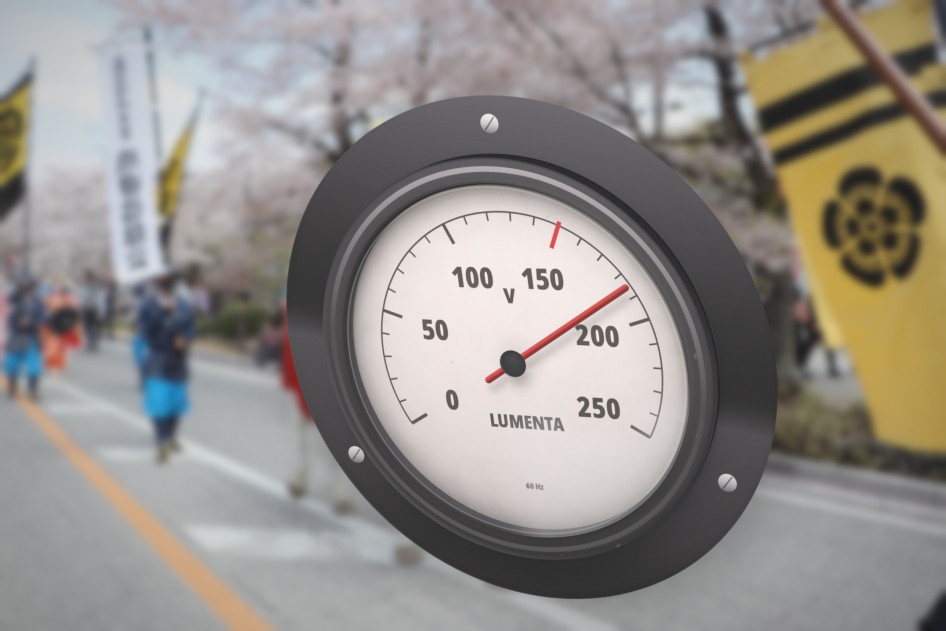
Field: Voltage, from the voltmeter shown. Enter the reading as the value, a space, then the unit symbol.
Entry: 185 V
